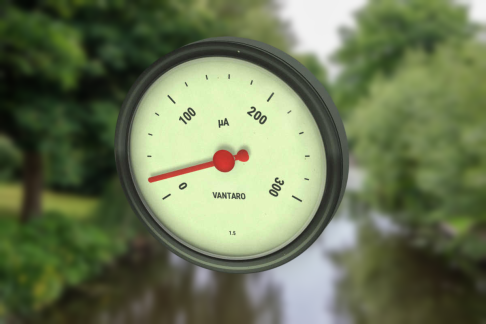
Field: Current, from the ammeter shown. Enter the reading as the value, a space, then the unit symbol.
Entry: 20 µA
